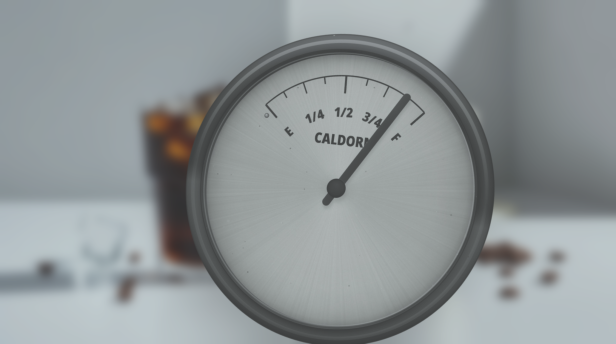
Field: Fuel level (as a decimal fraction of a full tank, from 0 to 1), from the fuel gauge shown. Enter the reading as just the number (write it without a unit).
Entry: 0.875
